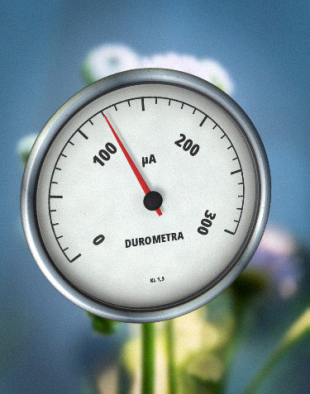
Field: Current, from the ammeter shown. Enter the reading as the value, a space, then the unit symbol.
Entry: 120 µA
